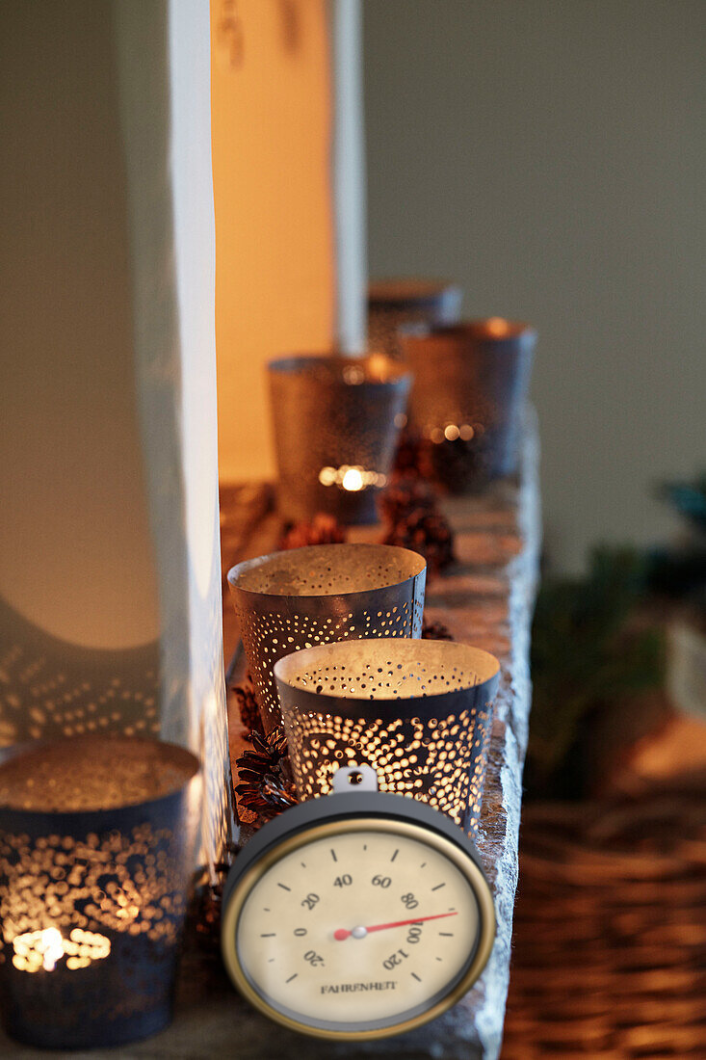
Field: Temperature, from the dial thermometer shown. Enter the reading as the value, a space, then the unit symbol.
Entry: 90 °F
